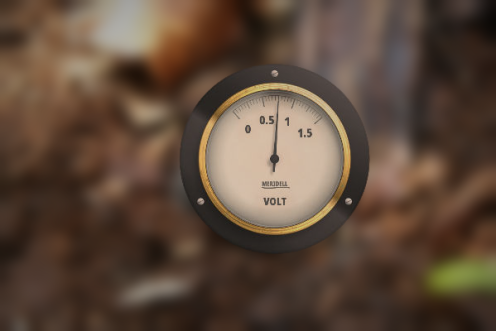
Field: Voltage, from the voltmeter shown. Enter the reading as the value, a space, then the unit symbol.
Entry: 0.75 V
